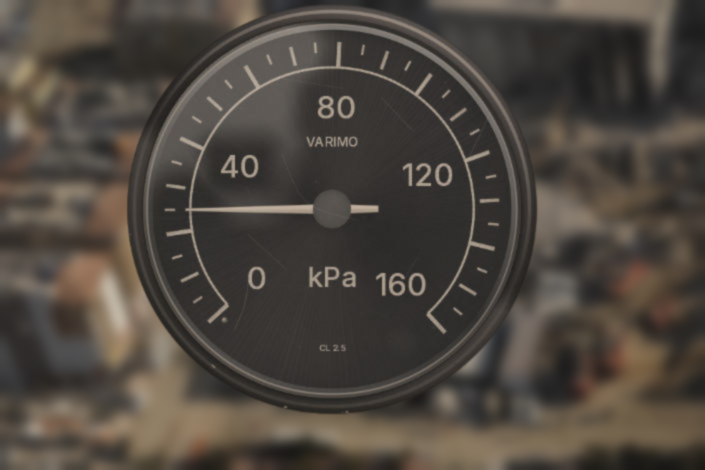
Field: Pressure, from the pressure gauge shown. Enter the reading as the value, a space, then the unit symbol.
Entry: 25 kPa
